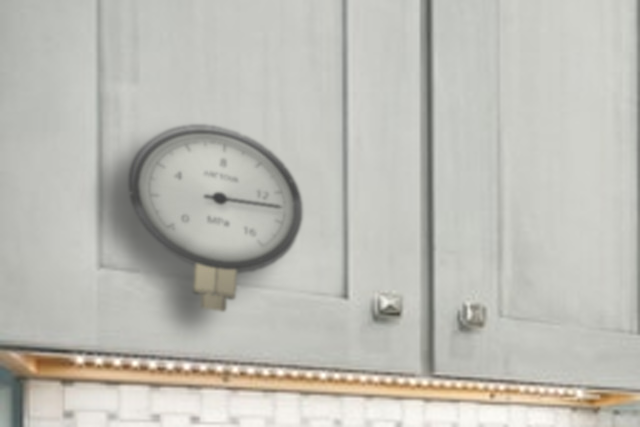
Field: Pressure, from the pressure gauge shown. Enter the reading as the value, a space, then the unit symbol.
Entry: 13 MPa
